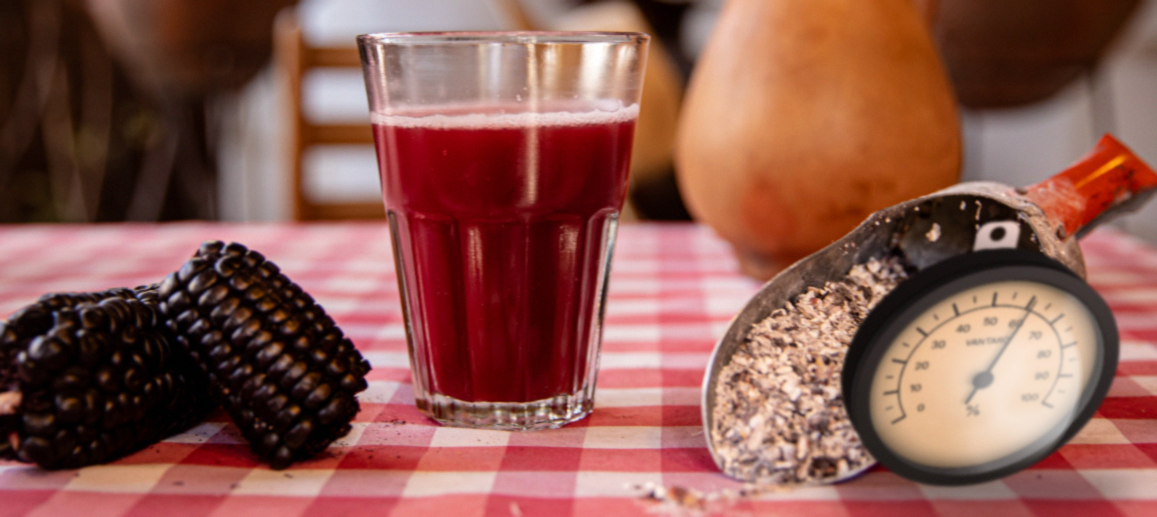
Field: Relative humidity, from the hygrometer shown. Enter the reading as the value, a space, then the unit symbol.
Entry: 60 %
